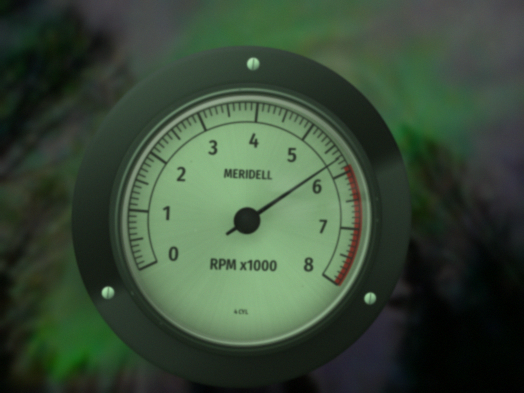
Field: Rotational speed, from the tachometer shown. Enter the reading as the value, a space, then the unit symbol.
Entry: 5700 rpm
